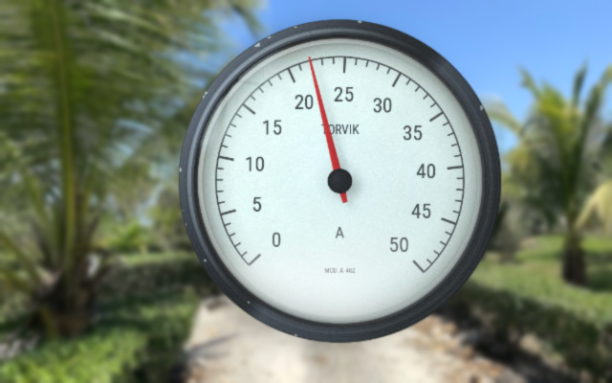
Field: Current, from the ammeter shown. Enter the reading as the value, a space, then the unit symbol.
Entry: 22 A
